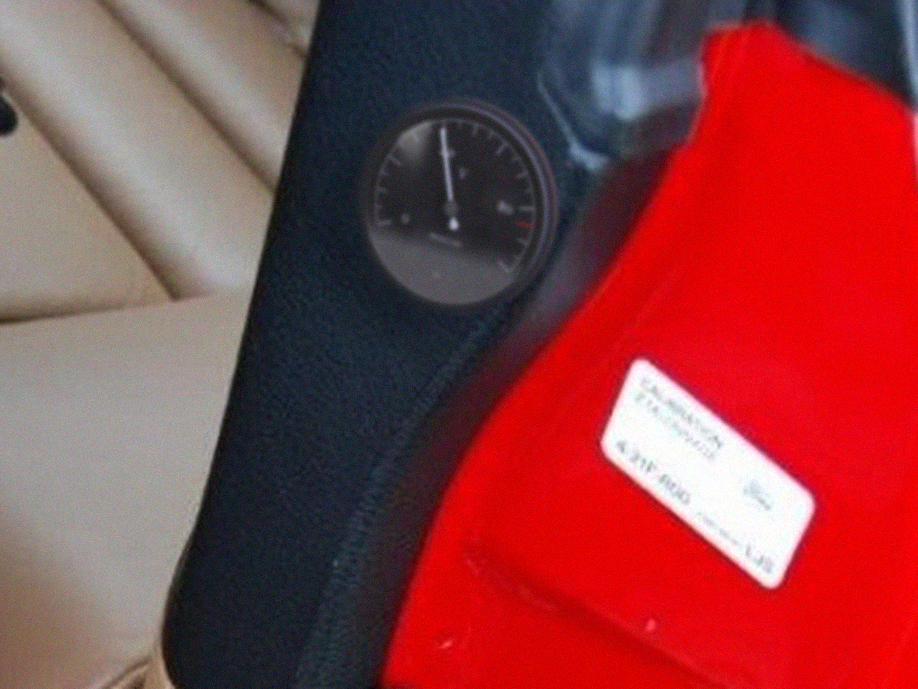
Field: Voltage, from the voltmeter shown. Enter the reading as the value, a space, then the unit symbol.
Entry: 40 V
